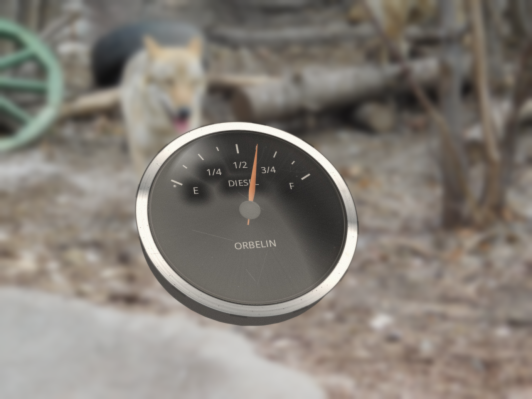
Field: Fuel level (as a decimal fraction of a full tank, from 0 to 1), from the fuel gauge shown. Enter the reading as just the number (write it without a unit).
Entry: 0.625
